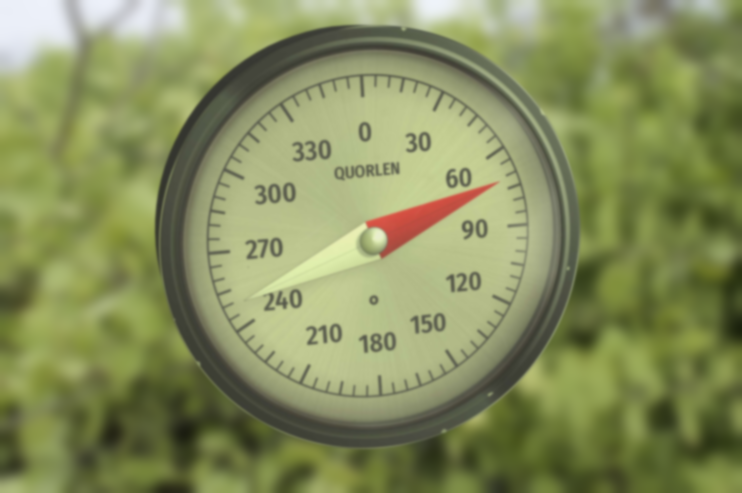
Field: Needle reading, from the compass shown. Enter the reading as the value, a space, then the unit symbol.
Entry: 70 °
